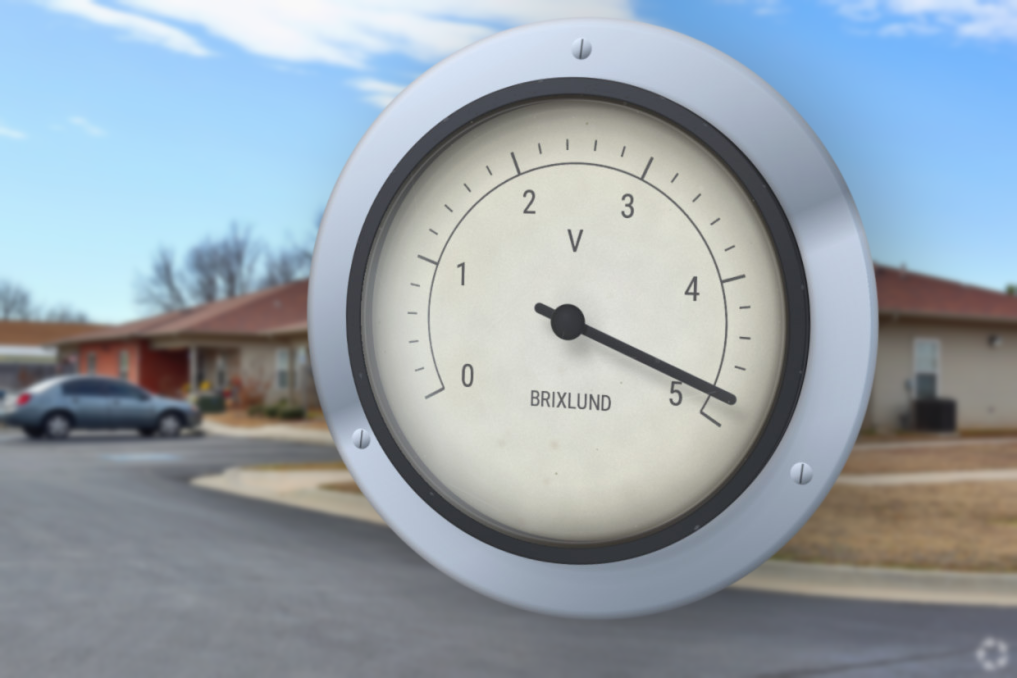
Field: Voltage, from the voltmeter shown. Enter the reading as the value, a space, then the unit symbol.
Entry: 4.8 V
